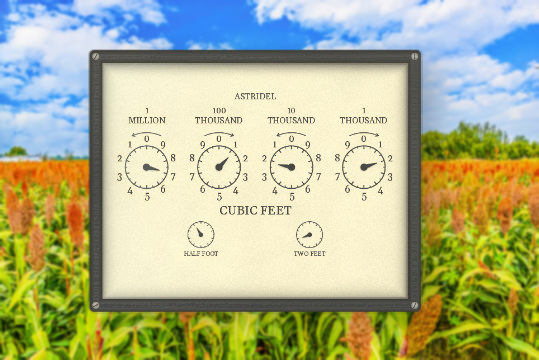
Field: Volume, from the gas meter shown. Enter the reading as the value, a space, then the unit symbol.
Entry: 712200 ft³
